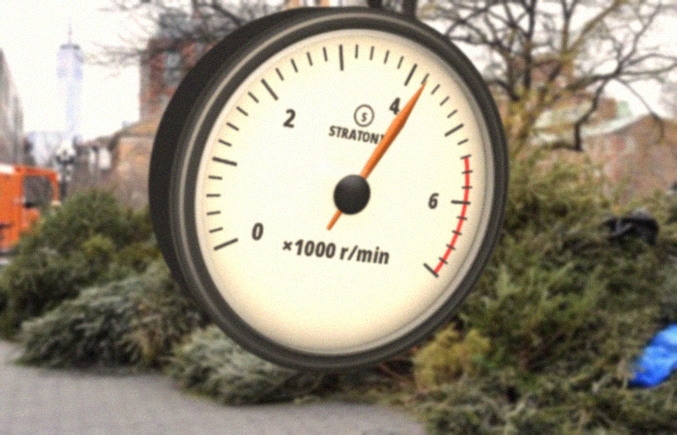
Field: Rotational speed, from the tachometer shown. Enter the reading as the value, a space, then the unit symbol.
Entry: 4200 rpm
